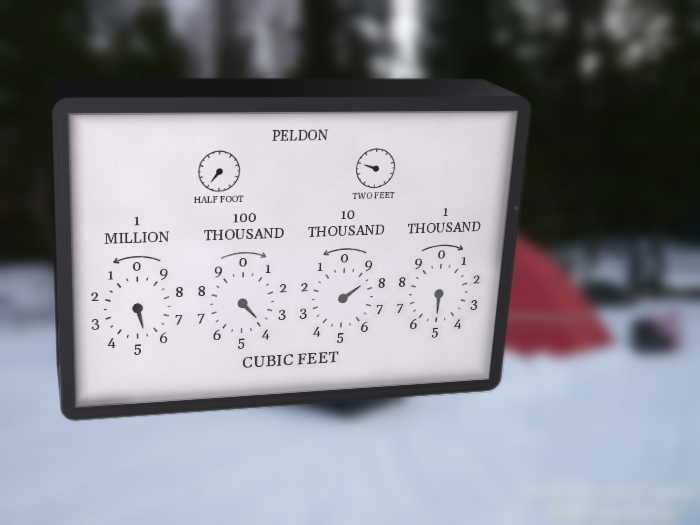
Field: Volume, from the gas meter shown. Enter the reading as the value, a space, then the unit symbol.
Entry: 538500 ft³
